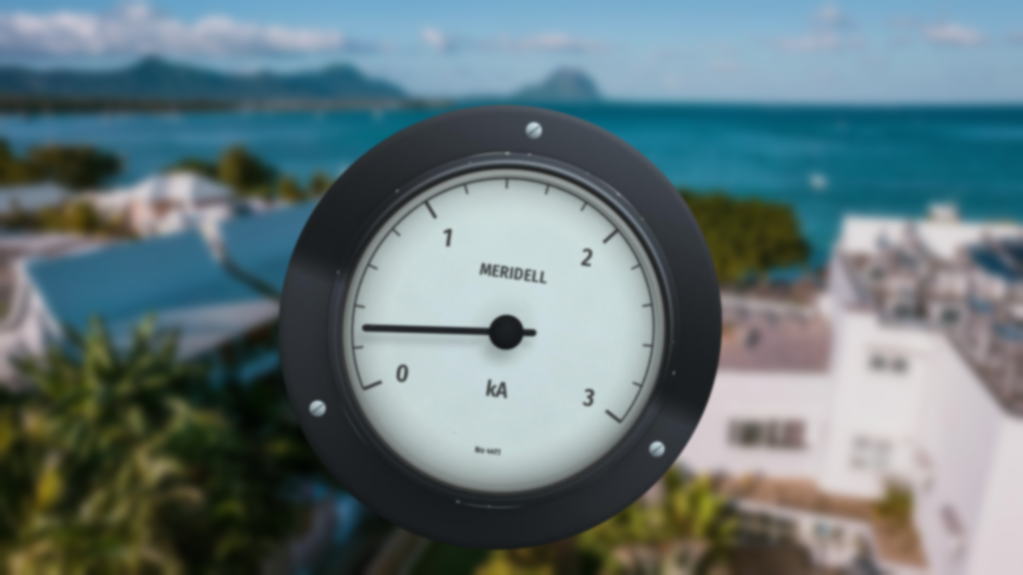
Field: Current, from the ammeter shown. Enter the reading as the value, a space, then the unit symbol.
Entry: 0.3 kA
